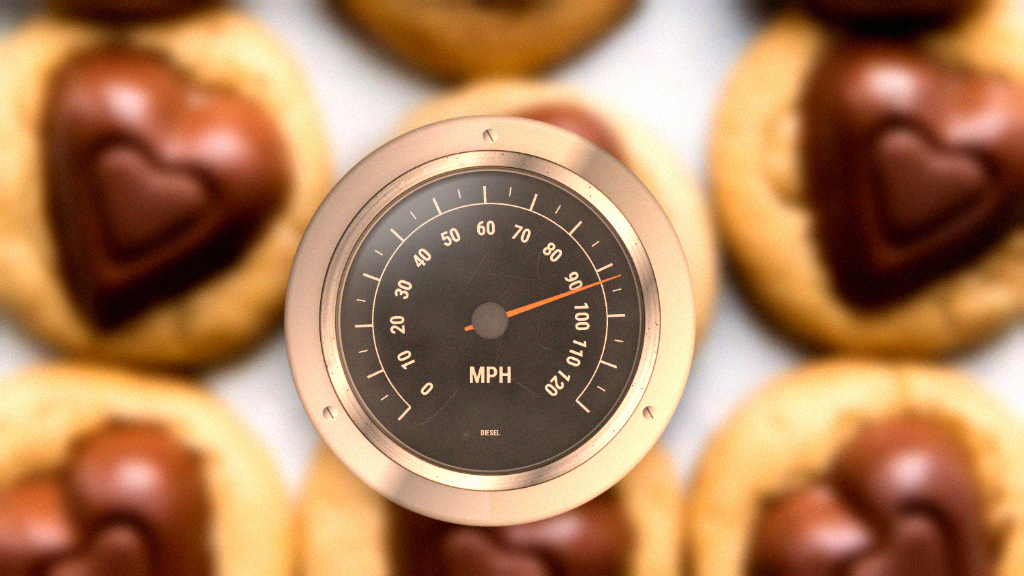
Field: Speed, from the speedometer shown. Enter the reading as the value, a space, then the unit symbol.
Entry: 92.5 mph
